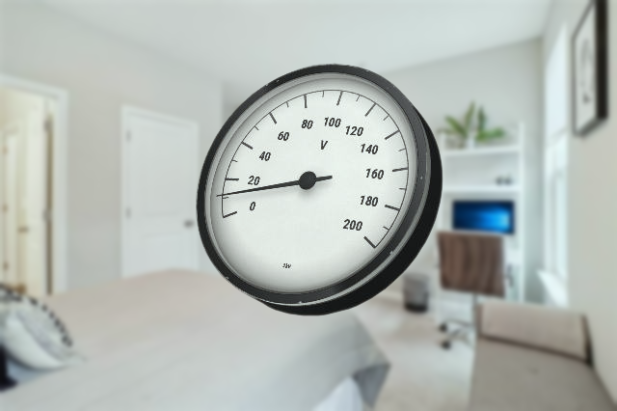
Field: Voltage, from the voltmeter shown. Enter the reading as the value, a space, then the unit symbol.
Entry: 10 V
